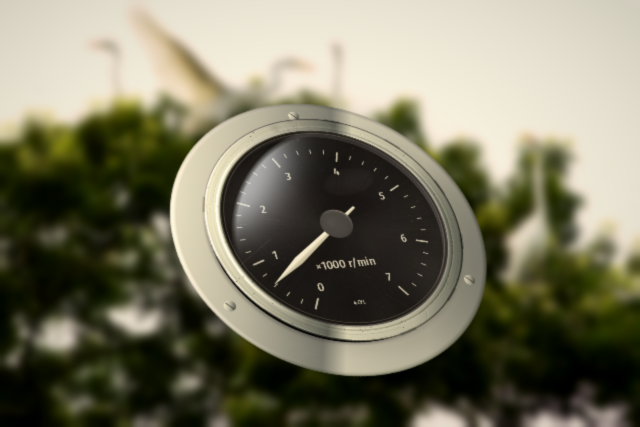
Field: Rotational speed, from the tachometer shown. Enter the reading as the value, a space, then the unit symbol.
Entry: 600 rpm
